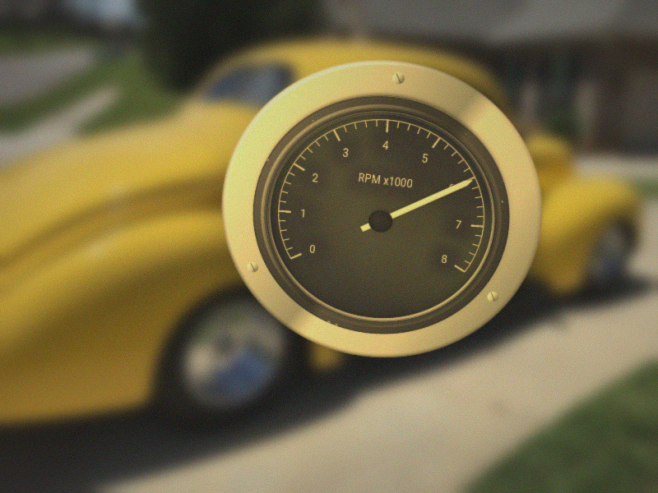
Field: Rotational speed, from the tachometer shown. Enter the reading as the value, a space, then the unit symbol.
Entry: 6000 rpm
